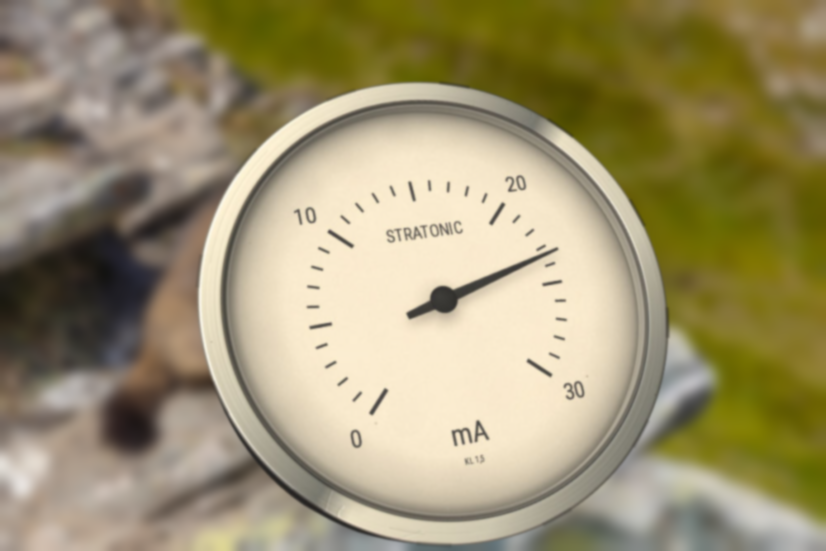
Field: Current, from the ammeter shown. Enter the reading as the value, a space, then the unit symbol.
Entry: 23.5 mA
